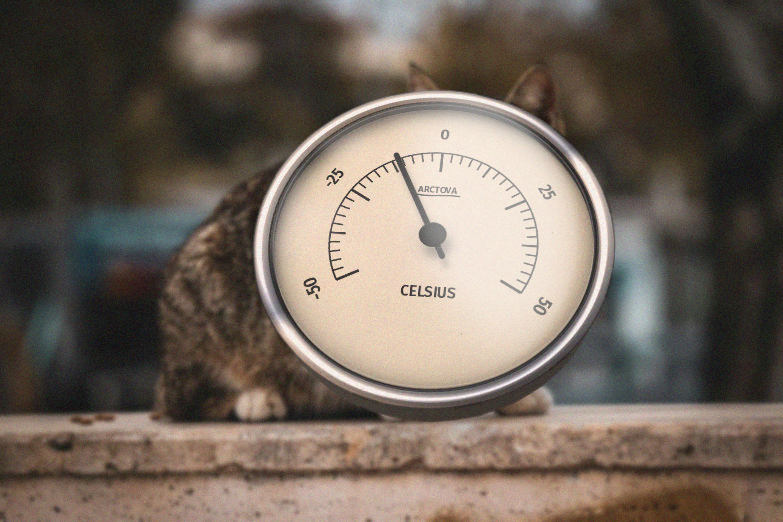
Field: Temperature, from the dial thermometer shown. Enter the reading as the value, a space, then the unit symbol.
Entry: -11.25 °C
